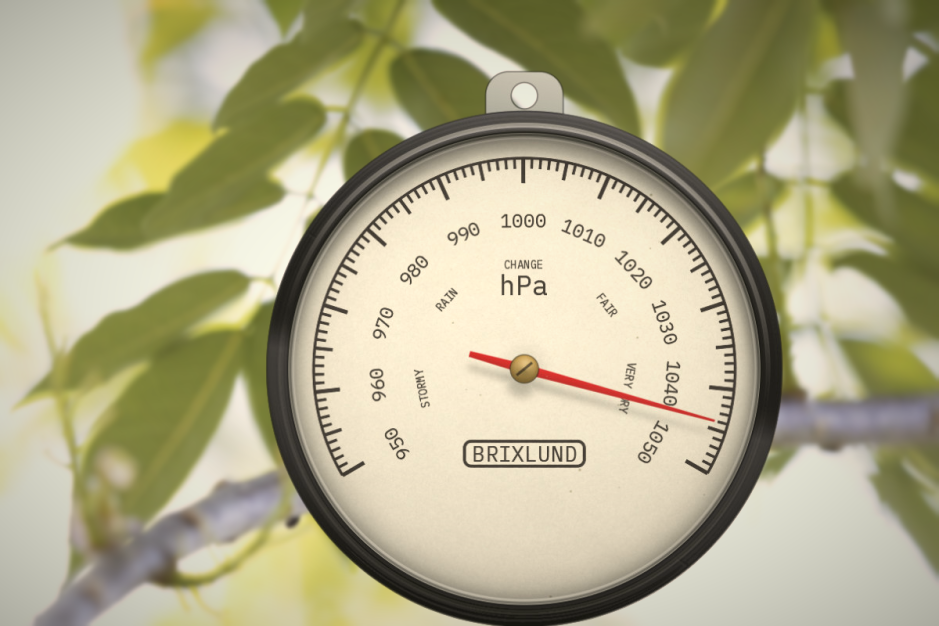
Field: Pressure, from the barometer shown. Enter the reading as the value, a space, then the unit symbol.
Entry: 1044 hPa
